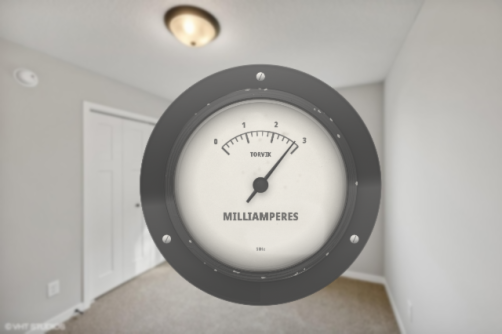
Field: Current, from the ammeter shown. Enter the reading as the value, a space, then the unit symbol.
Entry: 2.8 mA
